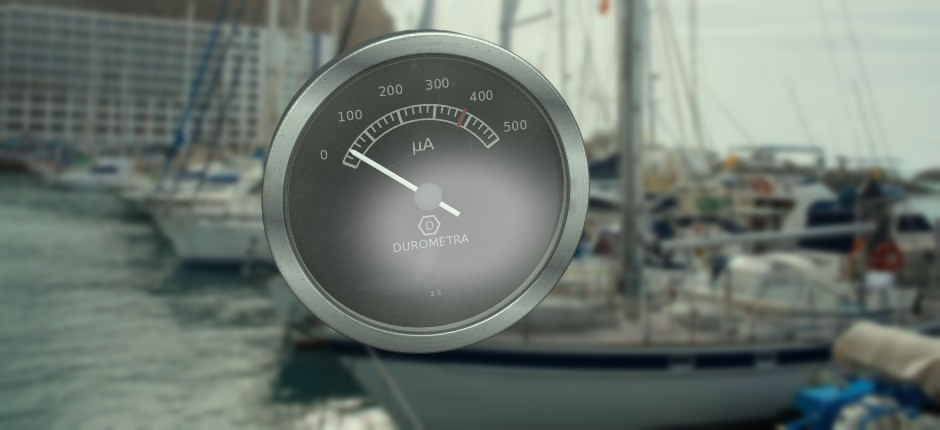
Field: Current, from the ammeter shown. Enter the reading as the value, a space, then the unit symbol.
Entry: 40 µA
